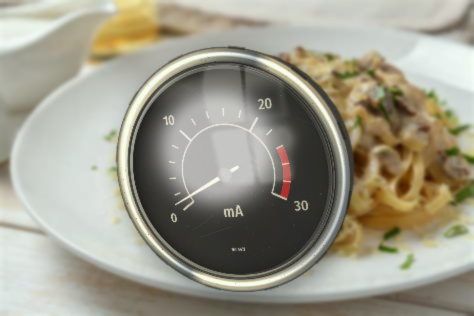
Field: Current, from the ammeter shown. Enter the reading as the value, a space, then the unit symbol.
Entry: 1 mA
